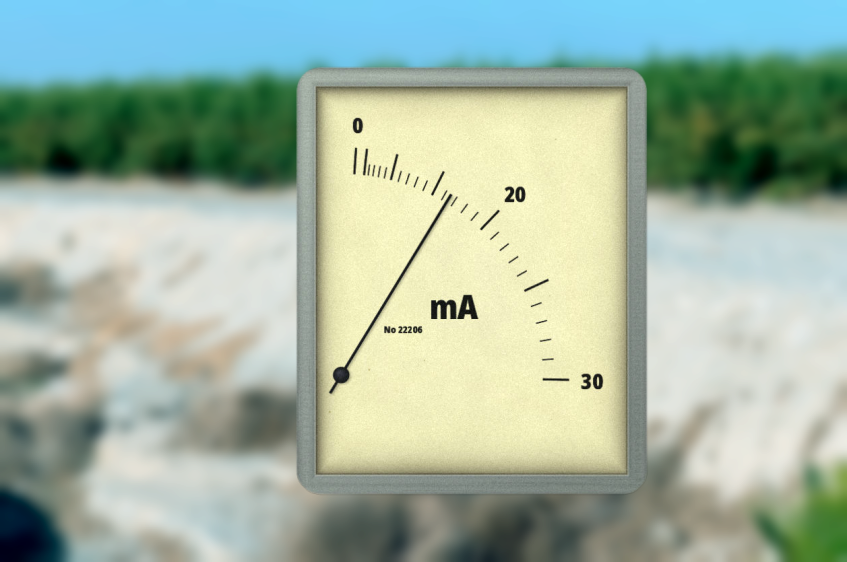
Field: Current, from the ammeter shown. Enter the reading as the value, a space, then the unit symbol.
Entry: 16.5 mA
